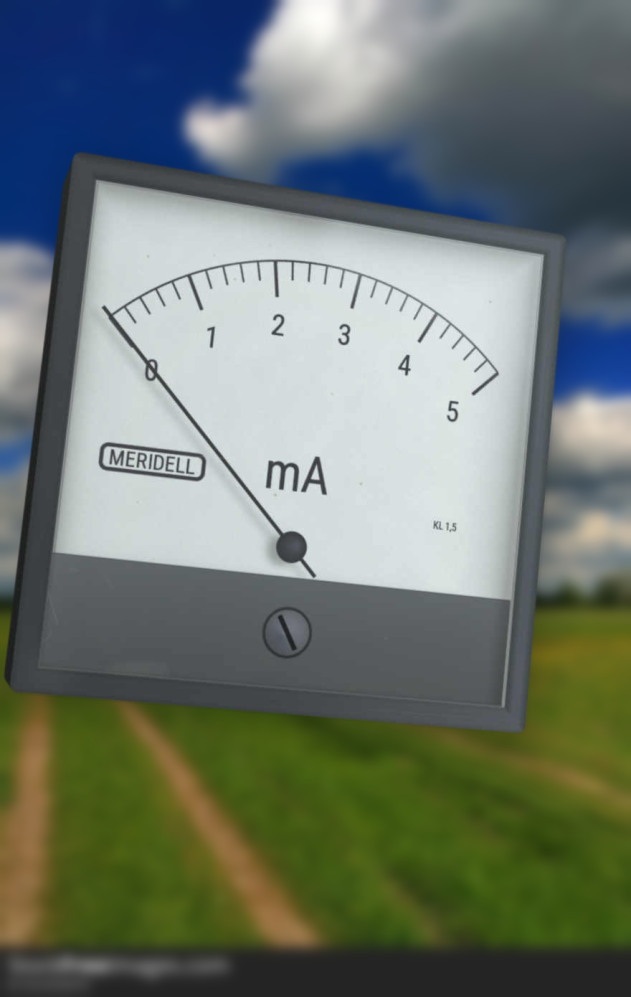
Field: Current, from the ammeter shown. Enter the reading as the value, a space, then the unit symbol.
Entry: 0 mA
